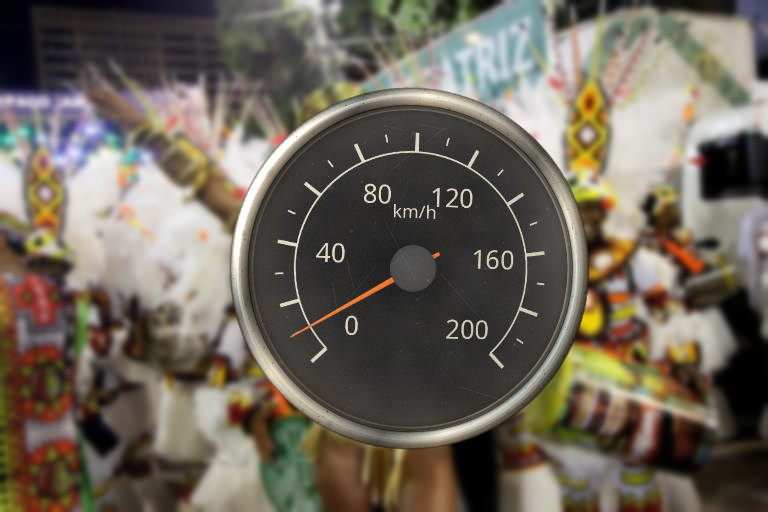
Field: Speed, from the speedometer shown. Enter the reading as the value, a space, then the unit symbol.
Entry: 10 km/h
